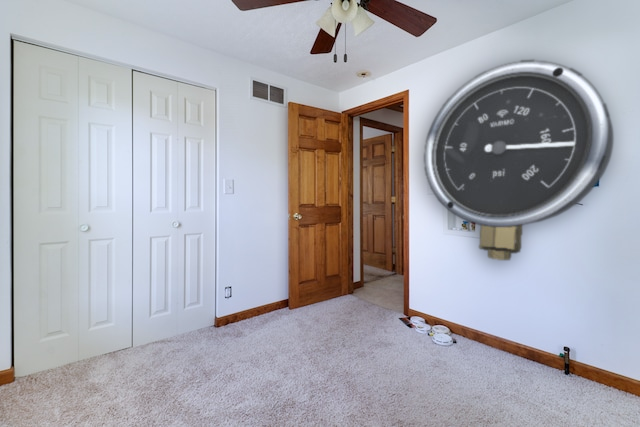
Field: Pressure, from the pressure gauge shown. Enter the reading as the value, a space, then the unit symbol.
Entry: 170 psi
